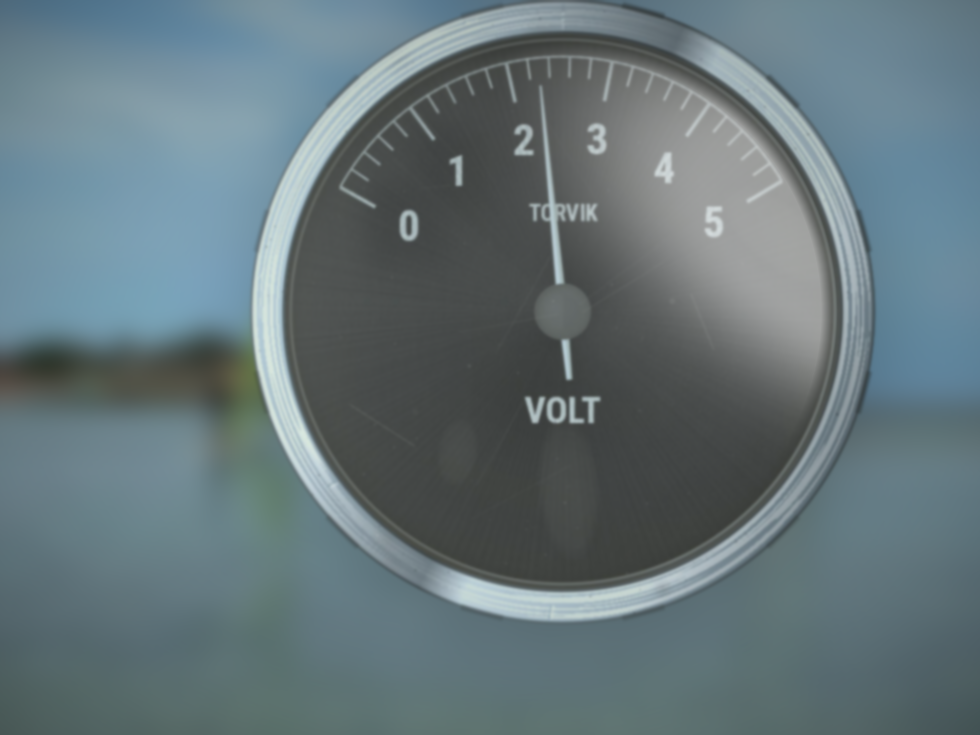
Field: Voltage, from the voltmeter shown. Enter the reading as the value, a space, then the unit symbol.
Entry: 2.3 V
